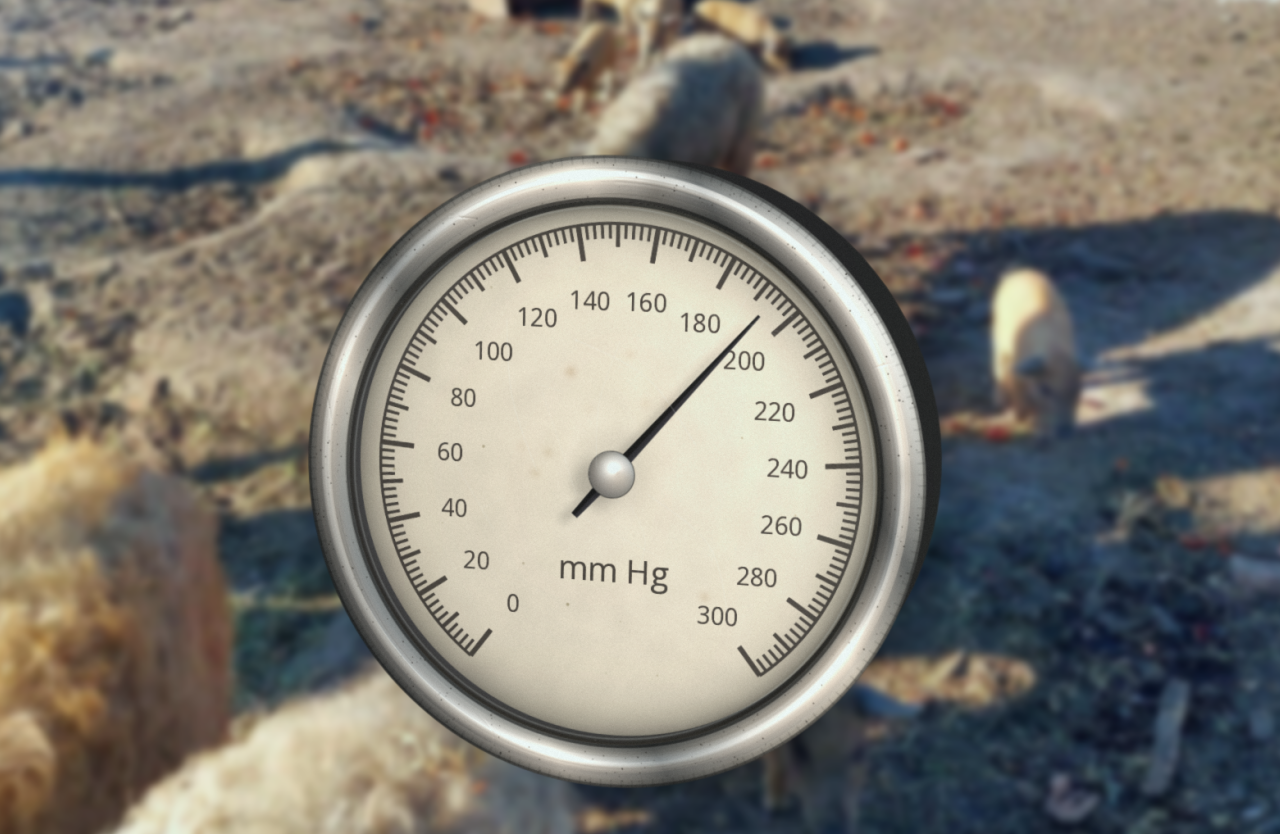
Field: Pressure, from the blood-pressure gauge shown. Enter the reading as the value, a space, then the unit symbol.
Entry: 194 mmHg
